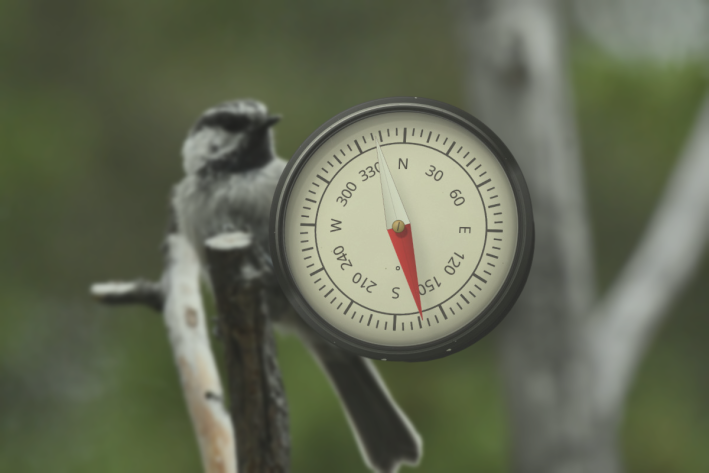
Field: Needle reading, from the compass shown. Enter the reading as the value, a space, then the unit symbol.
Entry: 162.5 °
